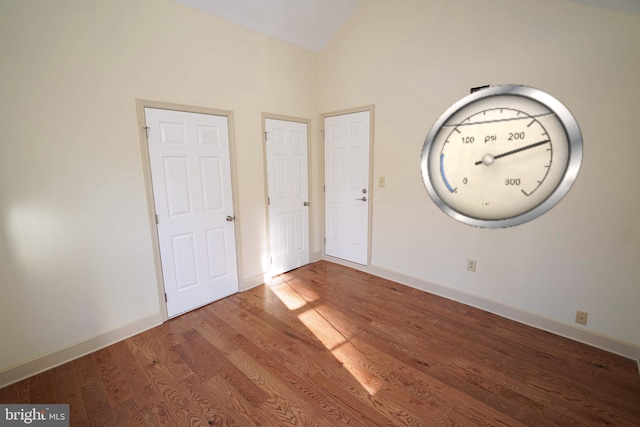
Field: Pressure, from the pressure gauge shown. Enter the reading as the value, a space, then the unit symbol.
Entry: 230 psi
